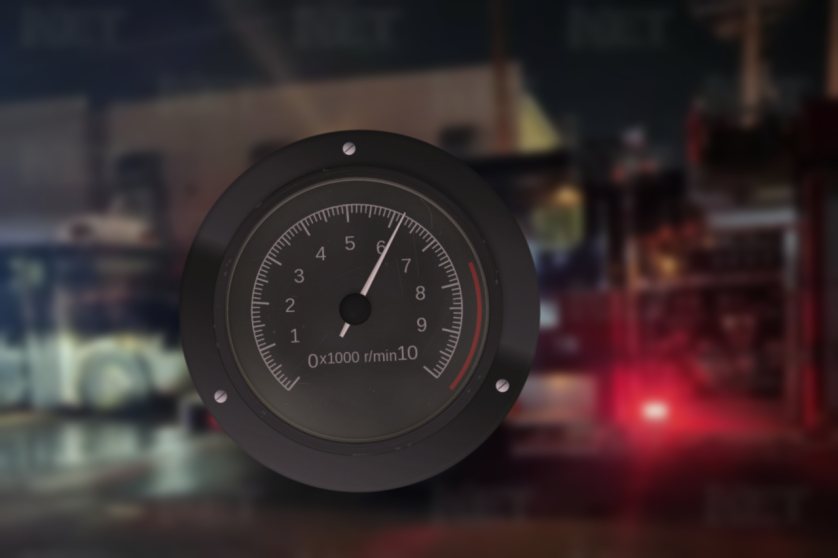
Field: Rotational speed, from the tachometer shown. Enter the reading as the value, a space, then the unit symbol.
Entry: 6200 rpm
